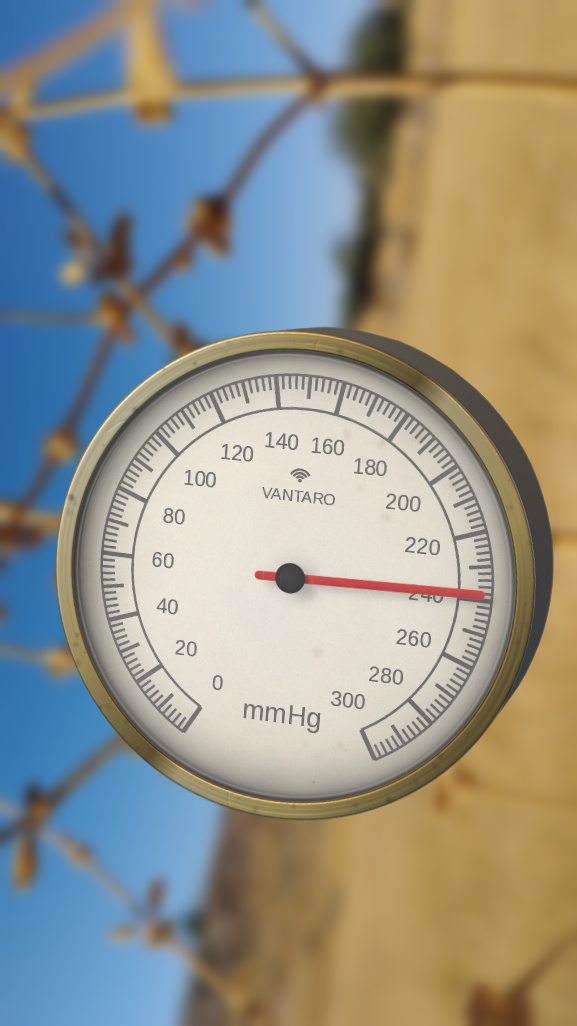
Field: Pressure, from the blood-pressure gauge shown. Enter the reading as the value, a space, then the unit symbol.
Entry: 238 mmHg
